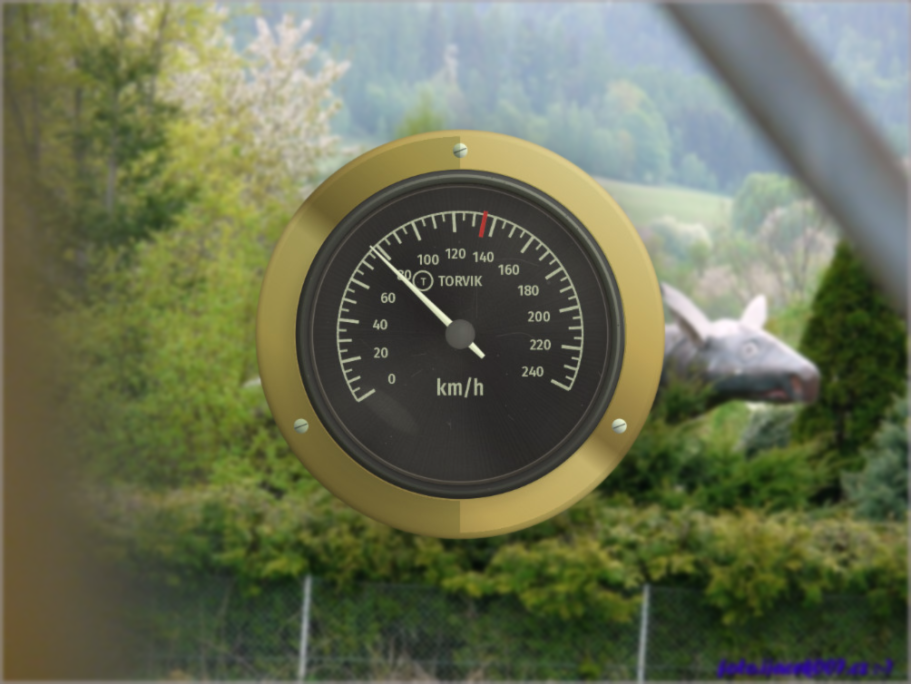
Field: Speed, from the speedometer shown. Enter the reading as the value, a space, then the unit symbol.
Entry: 77.5 km/h
